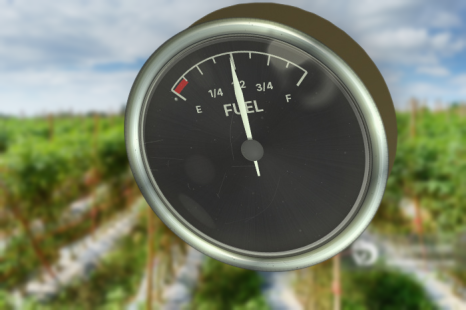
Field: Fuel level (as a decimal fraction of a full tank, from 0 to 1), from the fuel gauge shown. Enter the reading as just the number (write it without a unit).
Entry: 0.5
